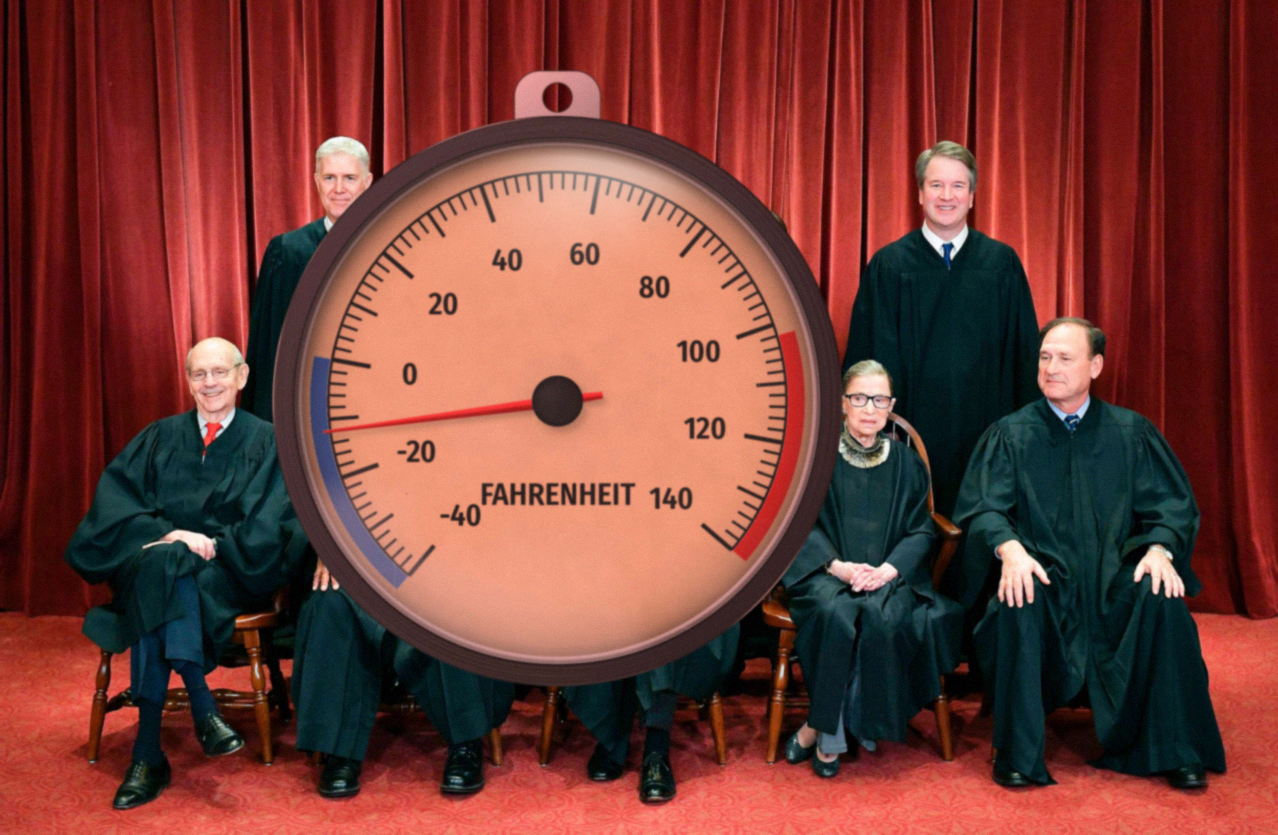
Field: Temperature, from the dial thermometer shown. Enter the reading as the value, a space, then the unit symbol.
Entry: -12 °F
